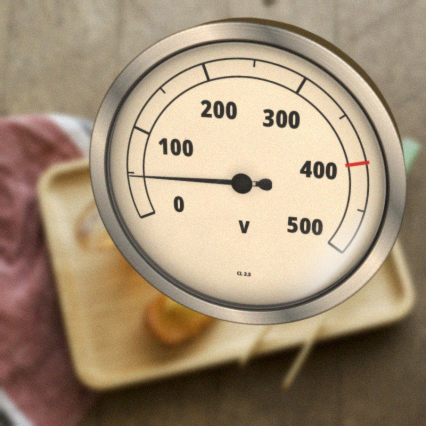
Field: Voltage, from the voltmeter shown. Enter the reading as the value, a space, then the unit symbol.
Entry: 50 V
